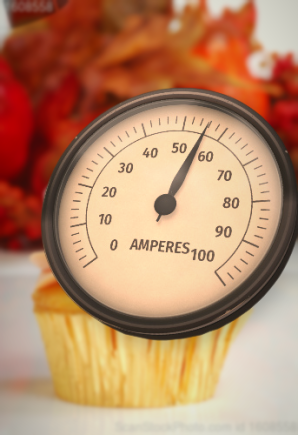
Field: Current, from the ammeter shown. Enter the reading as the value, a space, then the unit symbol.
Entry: 56 A
